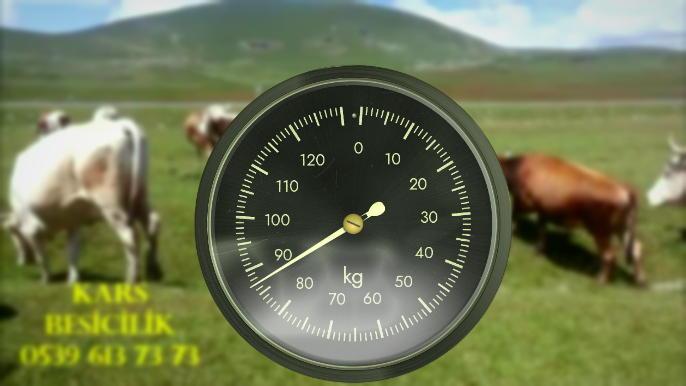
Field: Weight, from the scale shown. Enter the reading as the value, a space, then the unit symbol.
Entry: 87 kg
